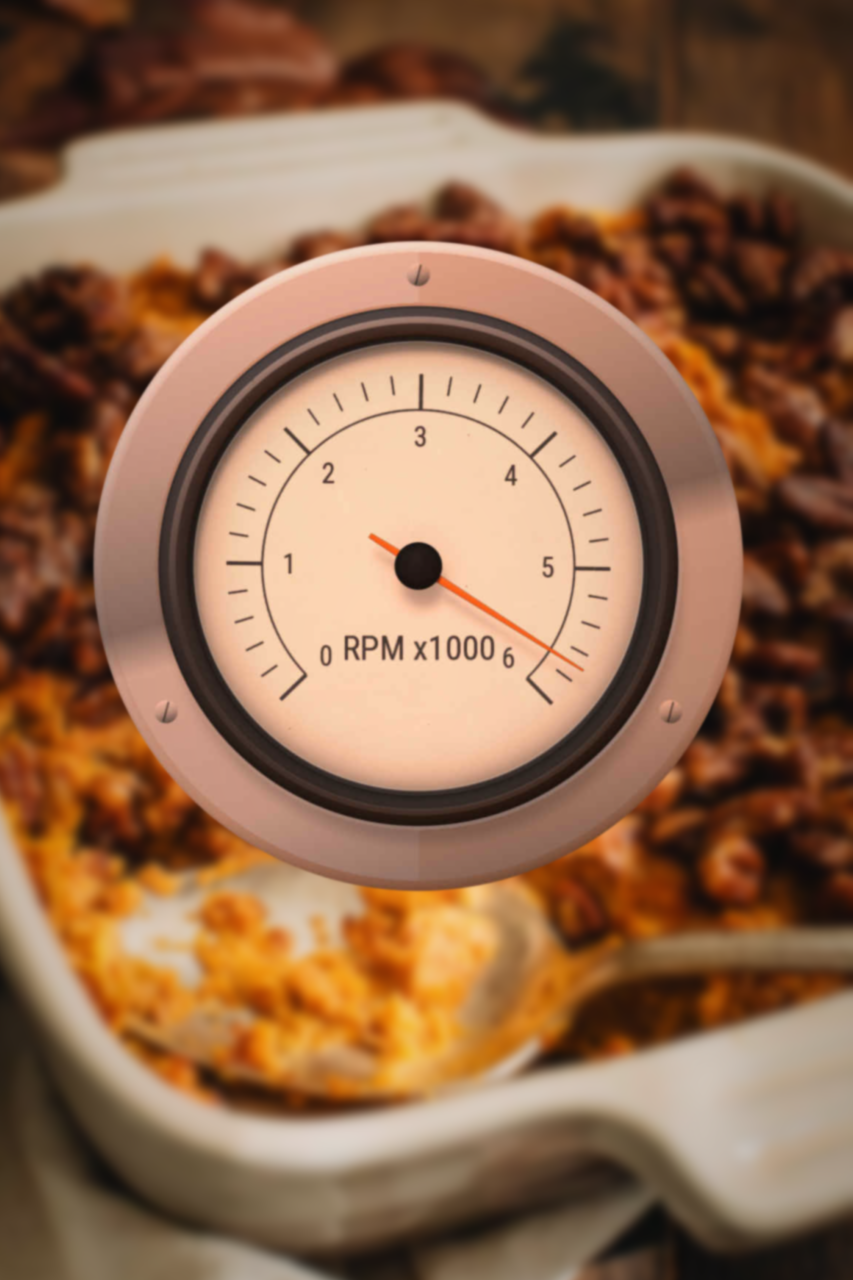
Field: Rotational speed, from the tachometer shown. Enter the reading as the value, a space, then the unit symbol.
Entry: 5700 rpm
